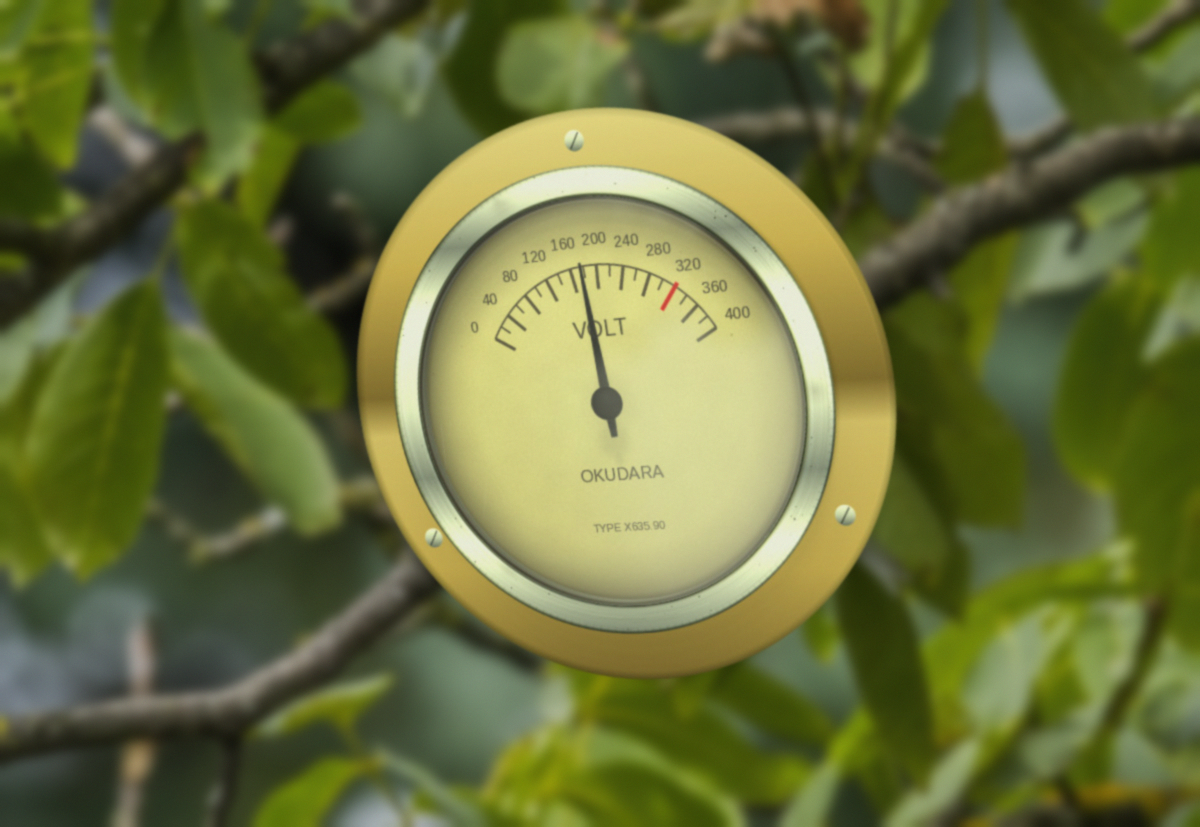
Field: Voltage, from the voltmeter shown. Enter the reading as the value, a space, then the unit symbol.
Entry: 180 V
